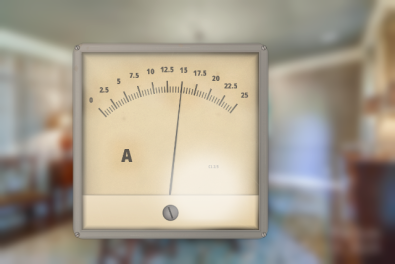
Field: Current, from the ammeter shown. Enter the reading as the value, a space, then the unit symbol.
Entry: 15 A
